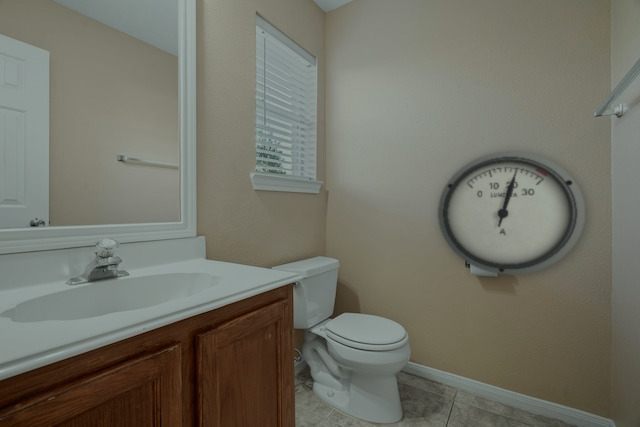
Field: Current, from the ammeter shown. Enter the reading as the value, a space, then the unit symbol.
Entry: 20 A
